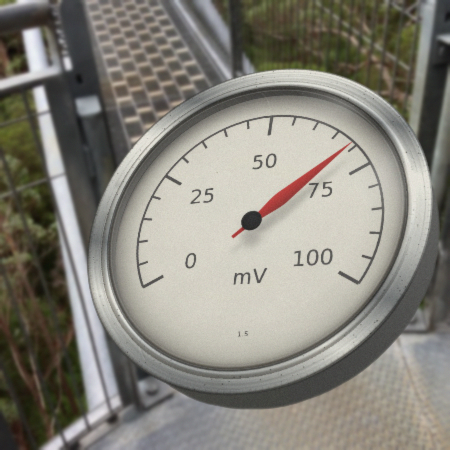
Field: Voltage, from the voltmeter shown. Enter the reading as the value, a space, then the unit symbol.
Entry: 70 mV
